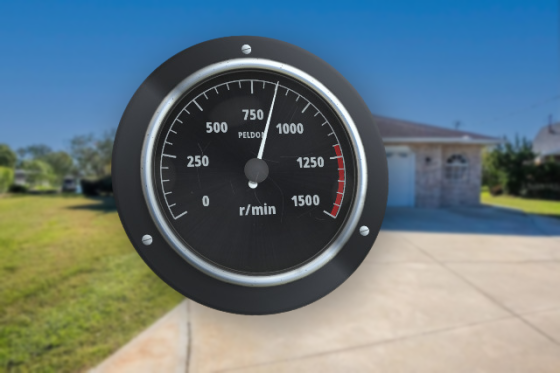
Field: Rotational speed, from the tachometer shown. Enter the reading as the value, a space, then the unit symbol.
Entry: 850 rpm
